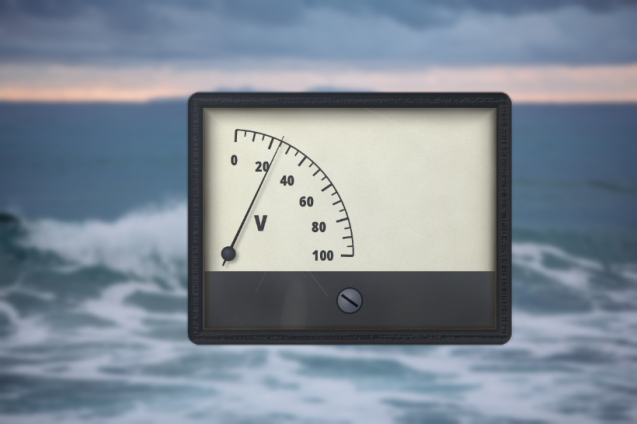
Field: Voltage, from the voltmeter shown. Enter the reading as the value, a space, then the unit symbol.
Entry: 25 V
